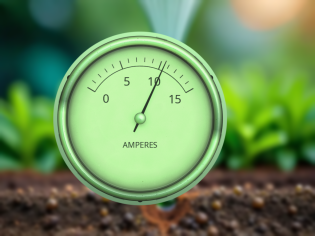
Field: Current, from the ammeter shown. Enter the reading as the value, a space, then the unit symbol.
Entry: 10.5 A
